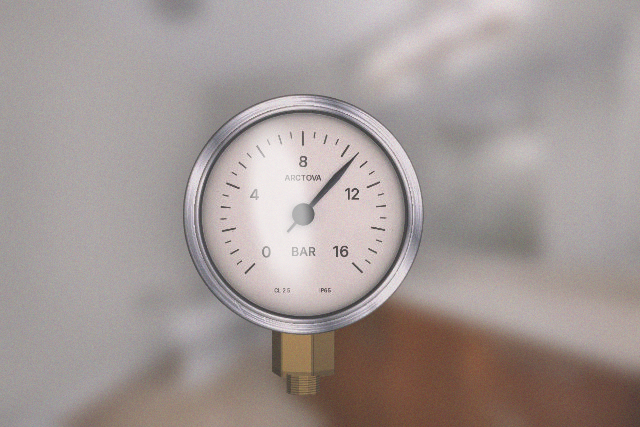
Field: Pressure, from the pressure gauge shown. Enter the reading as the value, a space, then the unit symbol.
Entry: 10.5 bar
